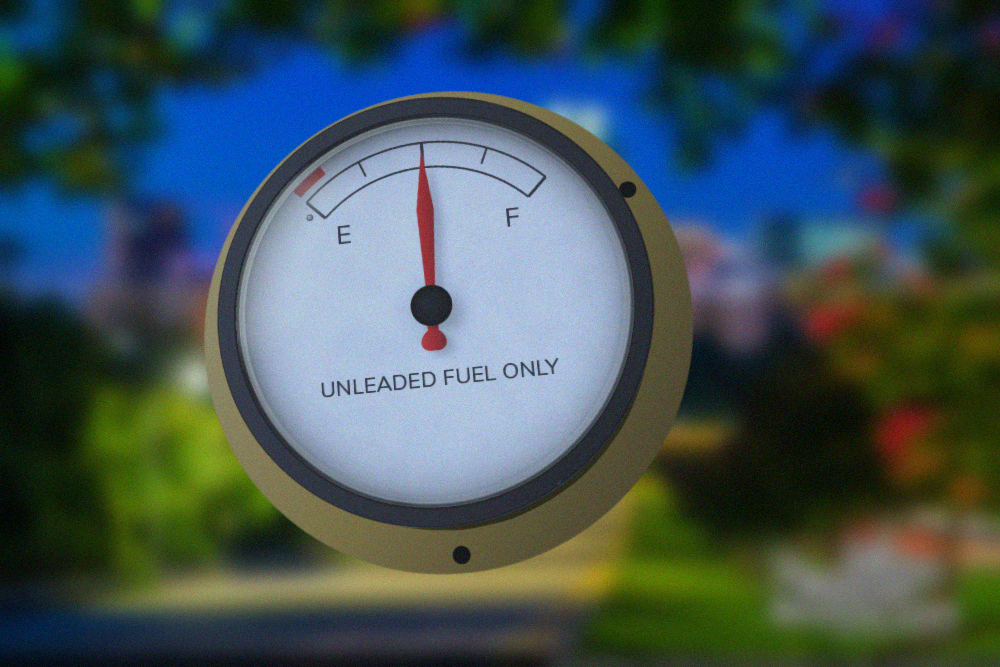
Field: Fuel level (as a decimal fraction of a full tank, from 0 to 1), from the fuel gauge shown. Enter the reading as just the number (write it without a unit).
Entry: 0.5
